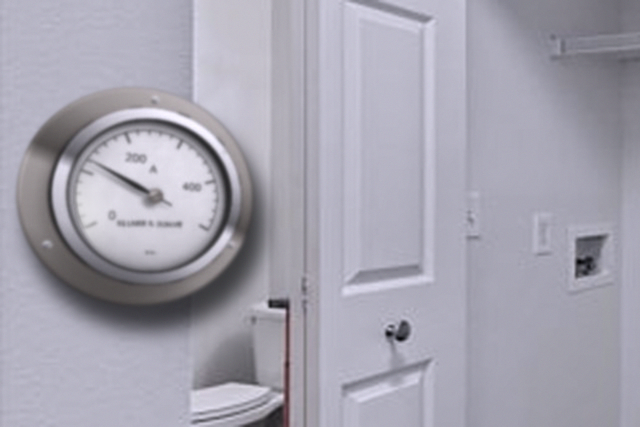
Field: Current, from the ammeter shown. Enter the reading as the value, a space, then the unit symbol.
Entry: 120 A
